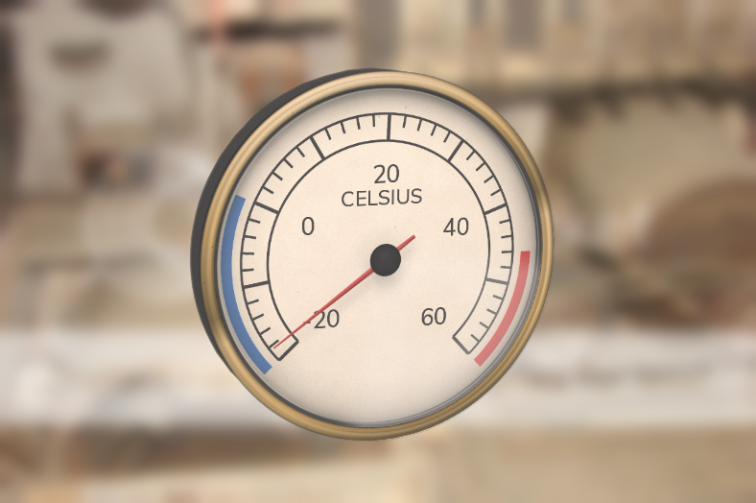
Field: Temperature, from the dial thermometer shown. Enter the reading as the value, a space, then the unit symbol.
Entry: -18 °C
